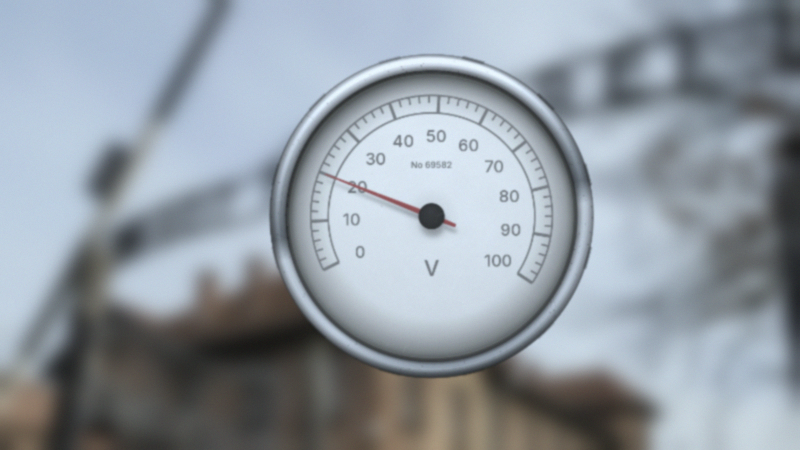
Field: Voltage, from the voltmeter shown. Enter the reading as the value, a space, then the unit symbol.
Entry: 20 V
